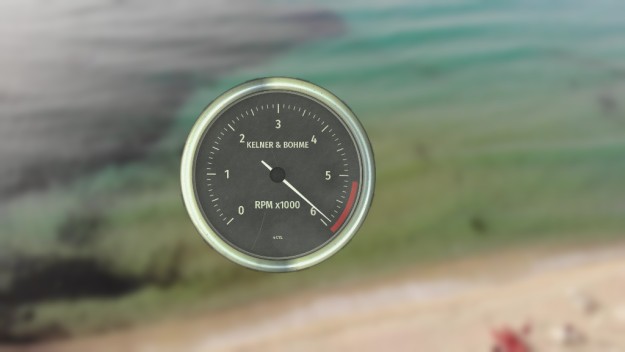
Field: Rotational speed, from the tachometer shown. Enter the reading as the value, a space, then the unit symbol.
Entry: 5900 rpm
